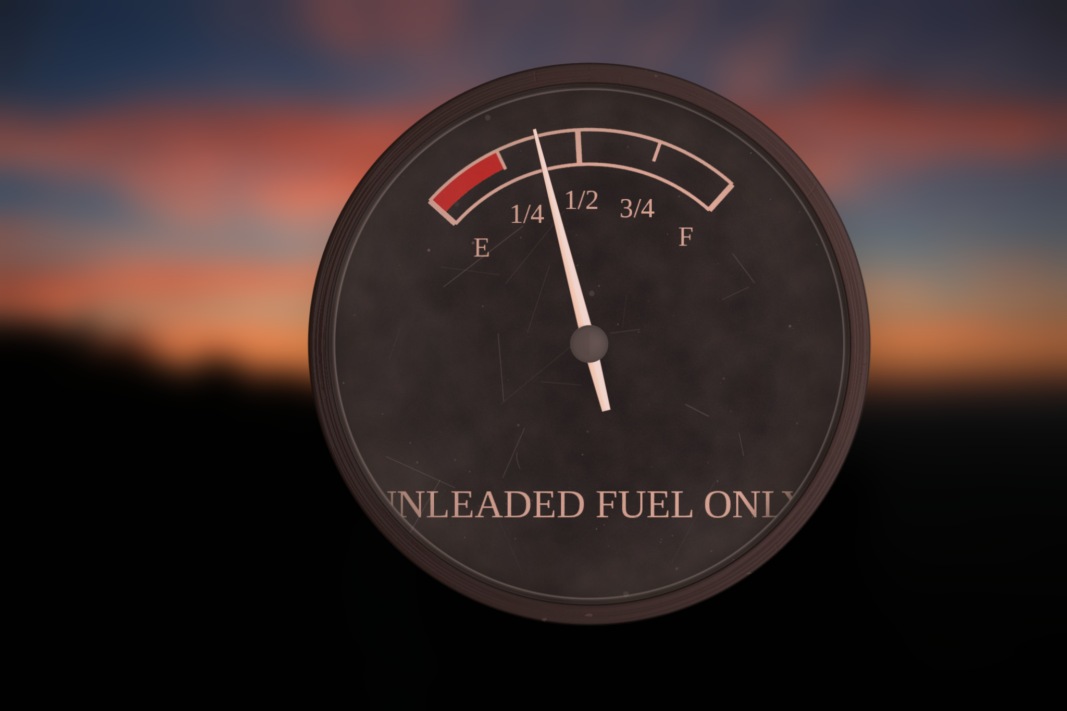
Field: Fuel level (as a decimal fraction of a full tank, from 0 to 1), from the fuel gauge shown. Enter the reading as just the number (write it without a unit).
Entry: 0.375
